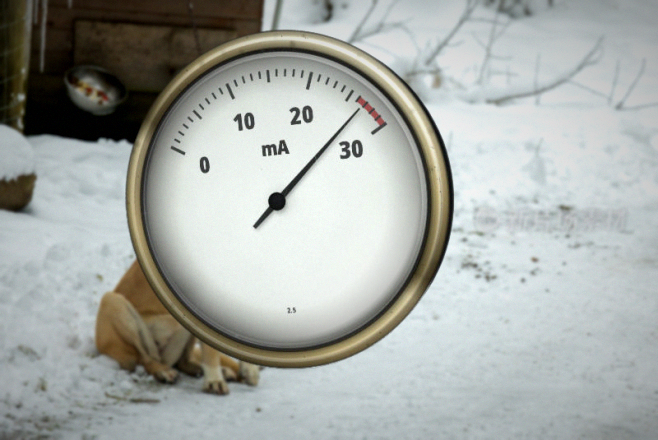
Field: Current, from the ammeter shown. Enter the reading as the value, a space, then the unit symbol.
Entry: 27 mA
